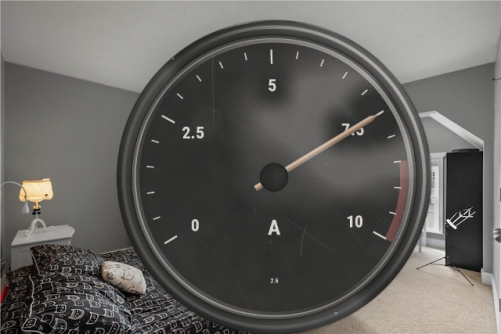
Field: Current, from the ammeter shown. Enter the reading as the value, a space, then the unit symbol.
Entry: 7.5 A
